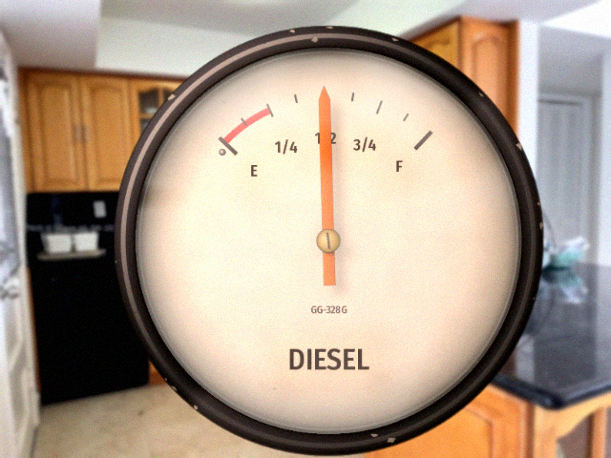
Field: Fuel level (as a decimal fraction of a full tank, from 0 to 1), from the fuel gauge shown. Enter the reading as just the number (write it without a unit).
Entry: 0.5
